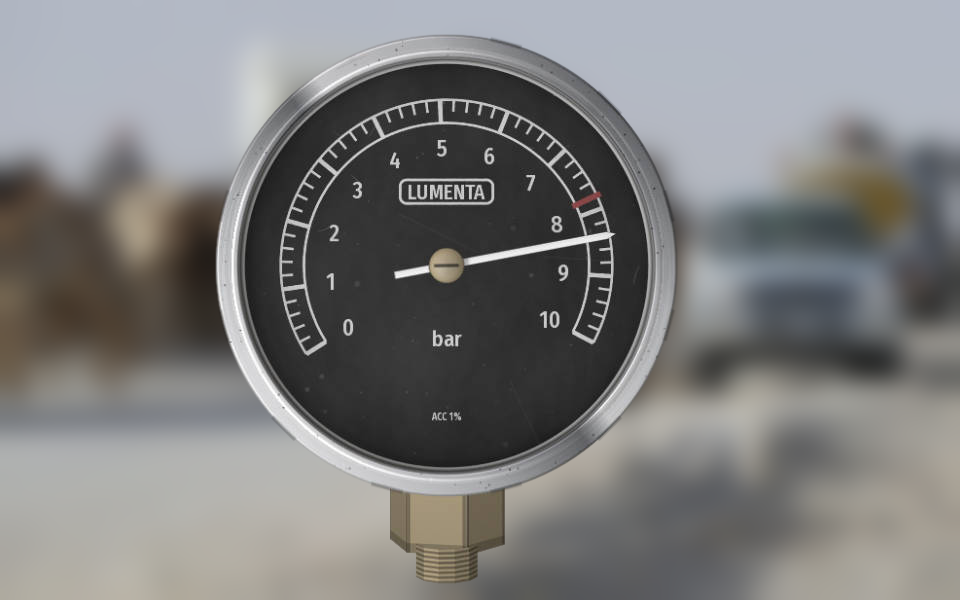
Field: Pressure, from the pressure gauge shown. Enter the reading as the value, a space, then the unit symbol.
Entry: 8.4 bar
